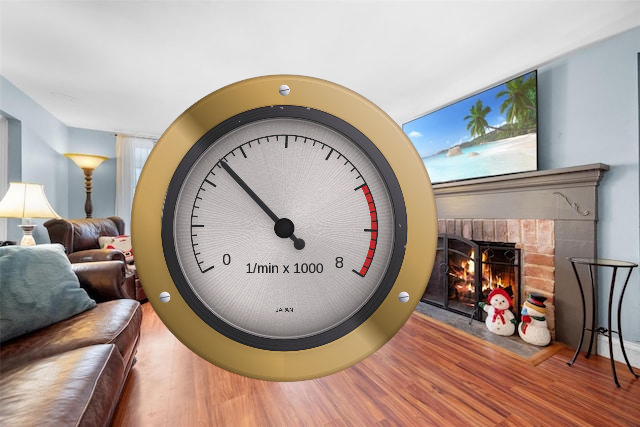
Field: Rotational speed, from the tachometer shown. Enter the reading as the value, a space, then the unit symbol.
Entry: 2500 rpm
